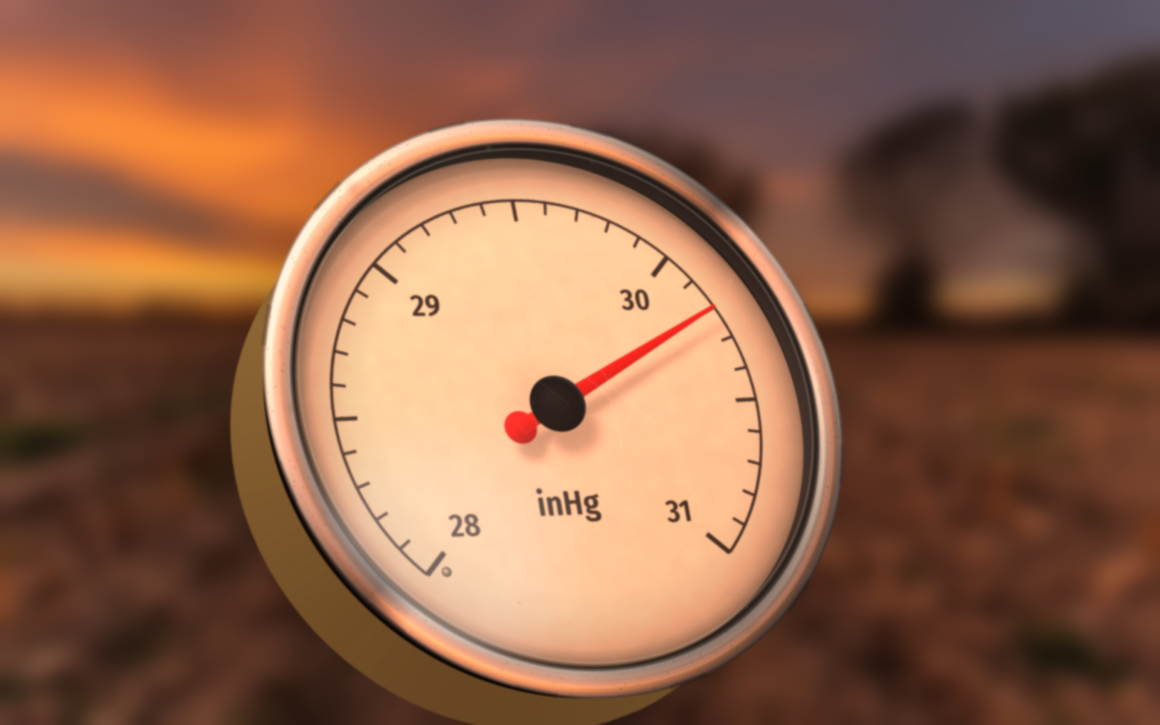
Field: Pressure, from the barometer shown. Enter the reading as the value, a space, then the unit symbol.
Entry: 30.2 inHg
